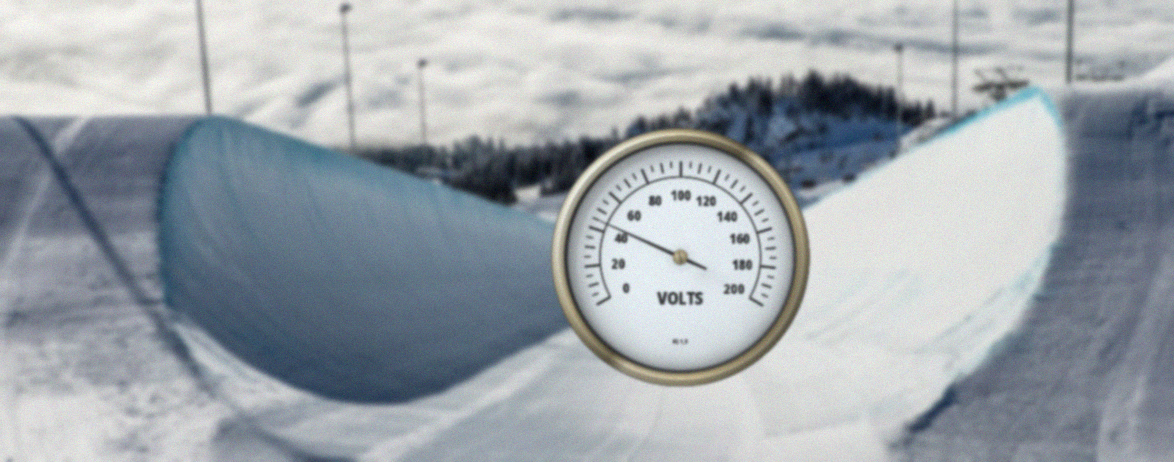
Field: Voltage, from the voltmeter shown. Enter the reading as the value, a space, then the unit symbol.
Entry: 45 V
